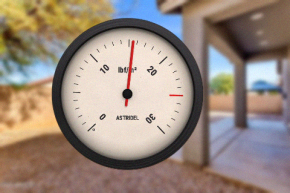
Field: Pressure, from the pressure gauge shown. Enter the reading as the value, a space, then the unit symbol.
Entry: 15.5 psi
